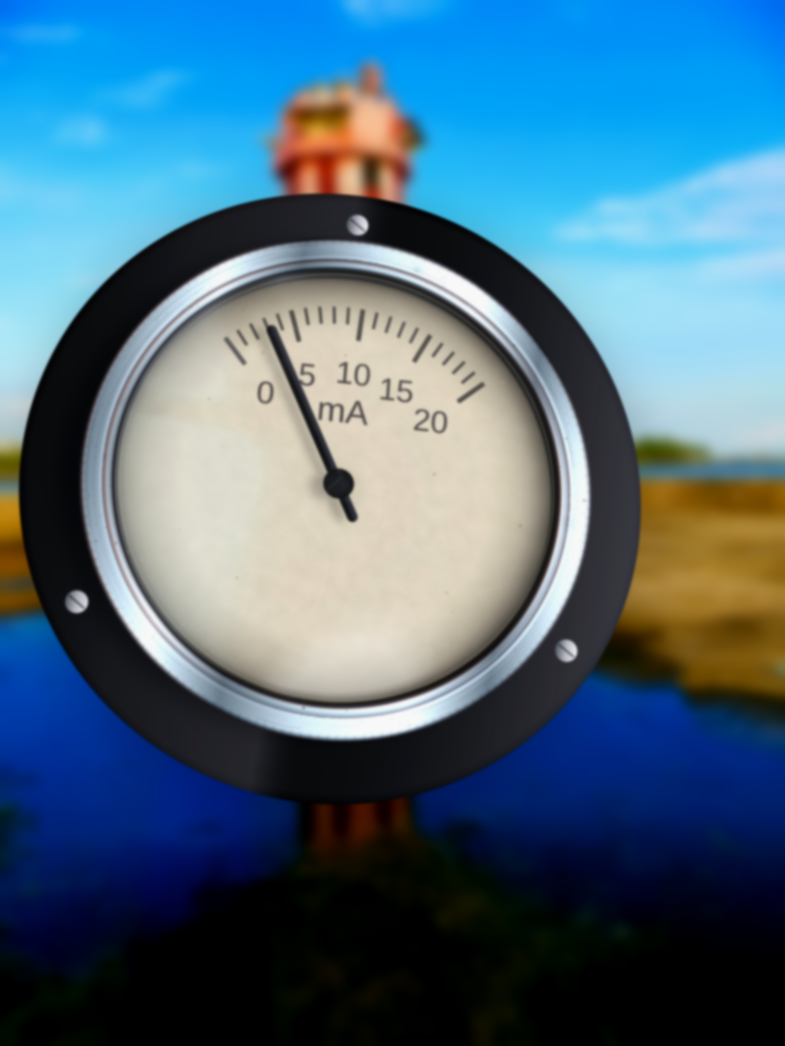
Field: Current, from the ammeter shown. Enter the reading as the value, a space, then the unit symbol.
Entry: 3 mA
